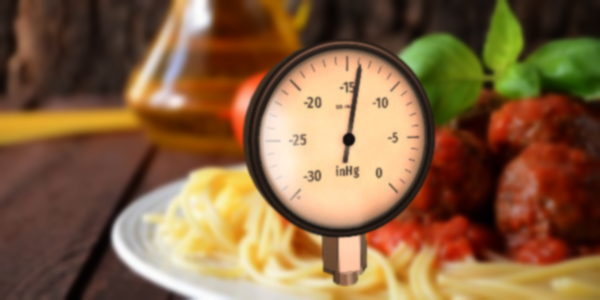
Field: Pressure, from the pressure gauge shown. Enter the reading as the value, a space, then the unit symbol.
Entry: -14 inHg
